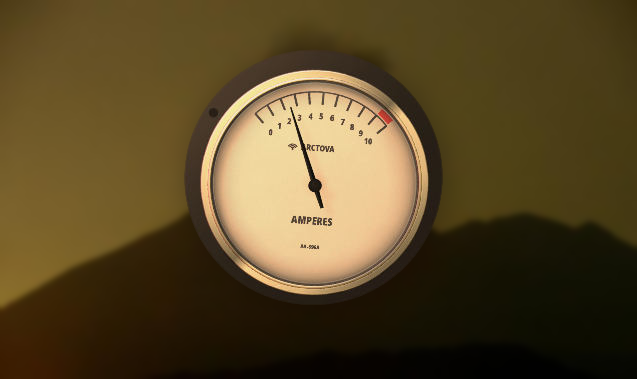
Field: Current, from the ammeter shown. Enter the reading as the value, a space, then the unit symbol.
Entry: 2.5 A
